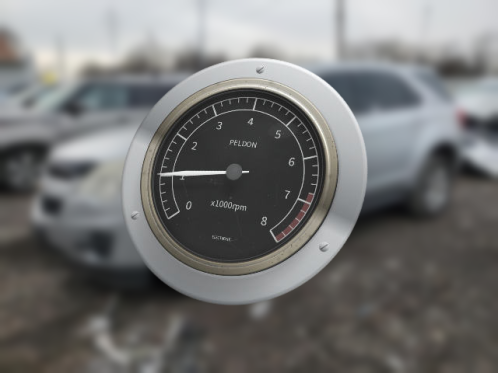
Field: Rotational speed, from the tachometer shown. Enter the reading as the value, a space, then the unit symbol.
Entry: 1000 rpm
